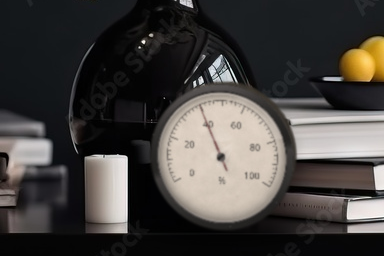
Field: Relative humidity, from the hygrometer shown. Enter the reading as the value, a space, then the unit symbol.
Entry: 40 %
